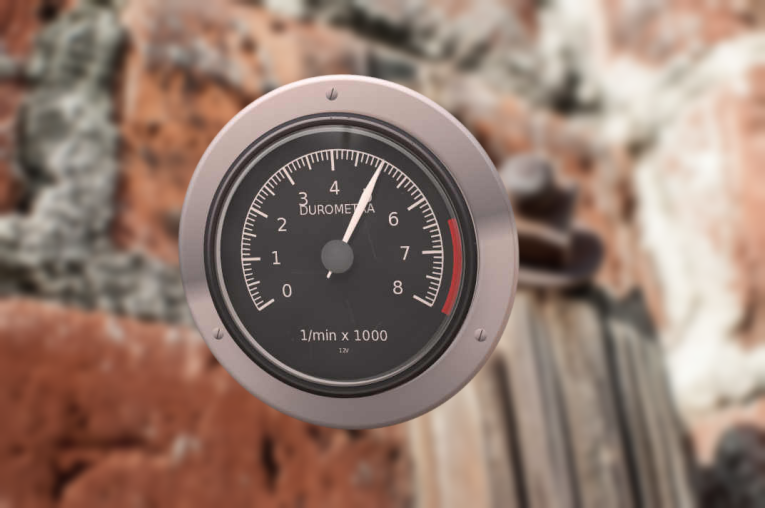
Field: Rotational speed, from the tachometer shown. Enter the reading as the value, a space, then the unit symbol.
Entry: 5000 rpm
